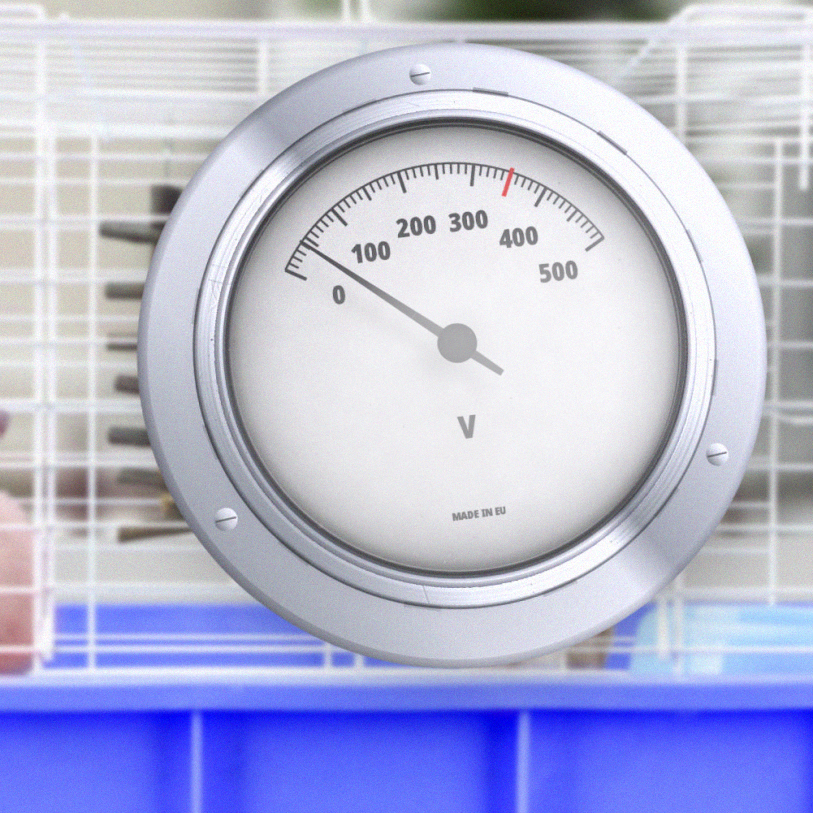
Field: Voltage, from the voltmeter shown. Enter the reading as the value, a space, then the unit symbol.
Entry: 40 V
